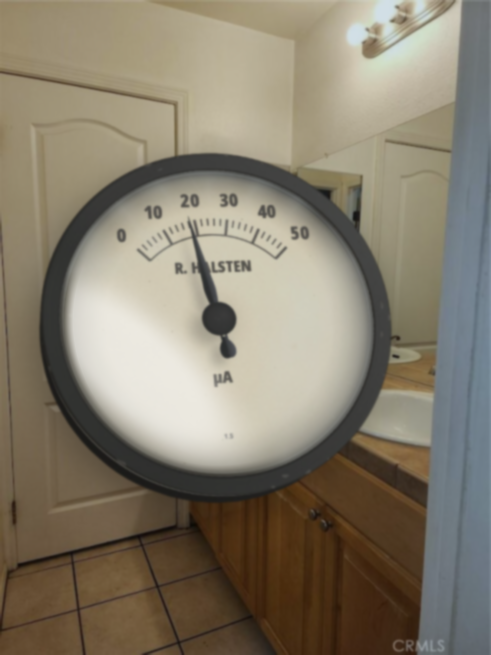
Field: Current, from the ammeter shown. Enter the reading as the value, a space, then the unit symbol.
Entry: 18 µA
